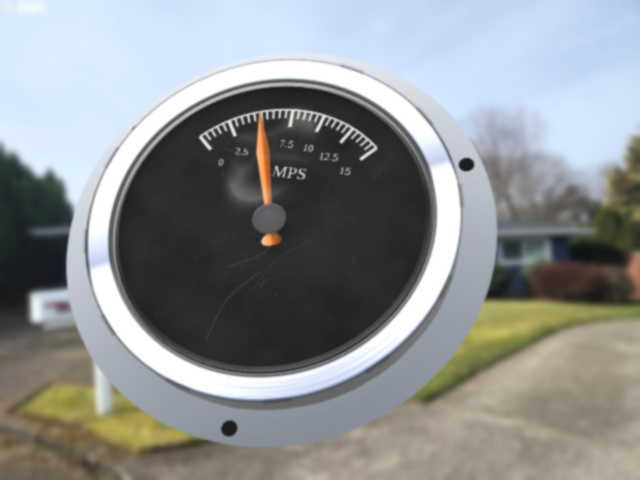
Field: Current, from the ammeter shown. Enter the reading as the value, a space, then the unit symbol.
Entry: 5 A
